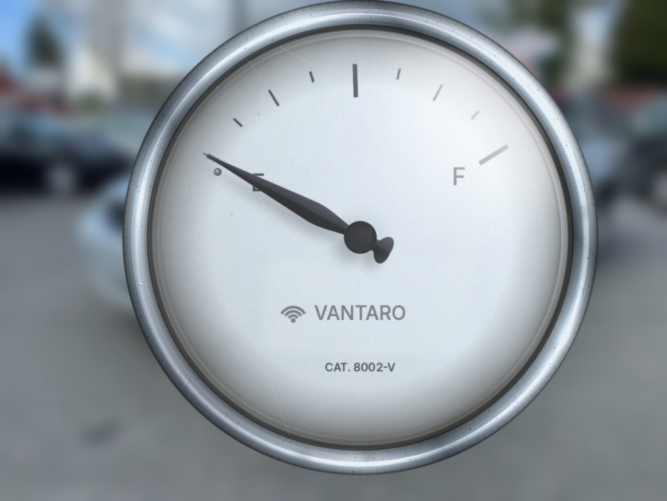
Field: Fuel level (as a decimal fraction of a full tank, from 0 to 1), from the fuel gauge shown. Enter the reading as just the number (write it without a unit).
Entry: 0
